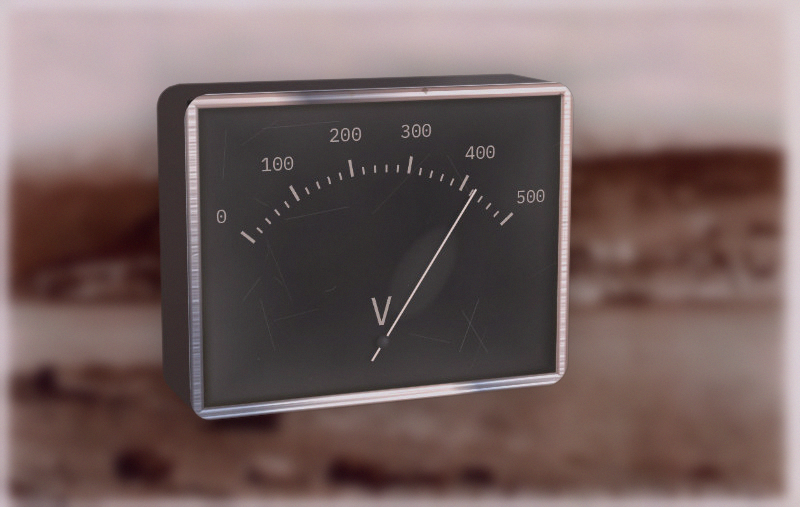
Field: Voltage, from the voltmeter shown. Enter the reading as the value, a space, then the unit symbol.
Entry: 420 V
